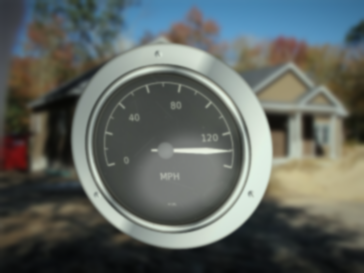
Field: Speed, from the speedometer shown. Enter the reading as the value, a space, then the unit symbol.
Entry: 130 mph
